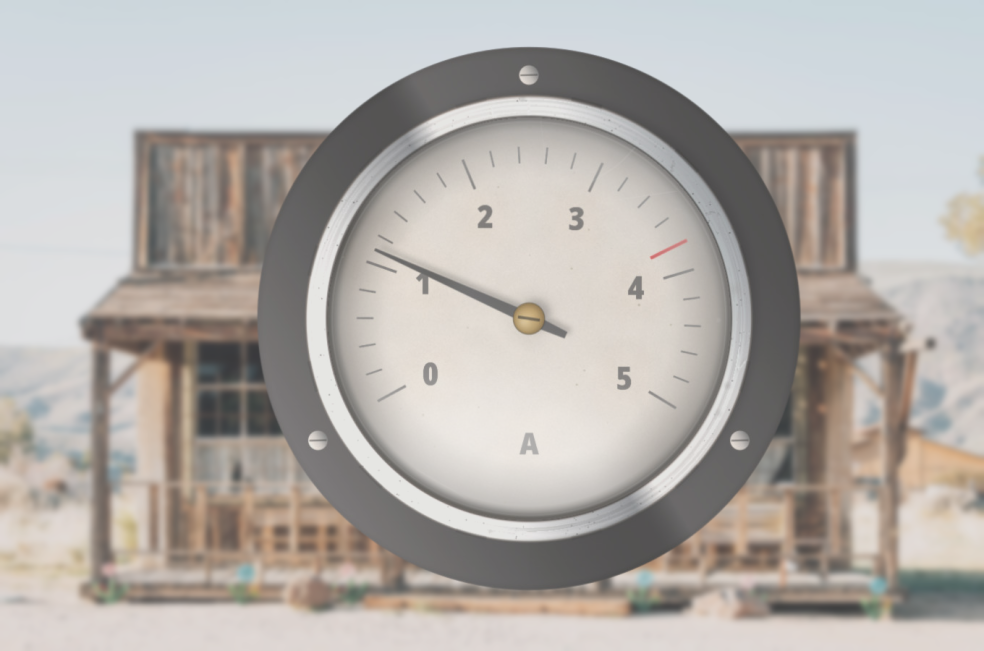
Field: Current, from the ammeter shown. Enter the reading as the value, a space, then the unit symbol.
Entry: 1.1 A
